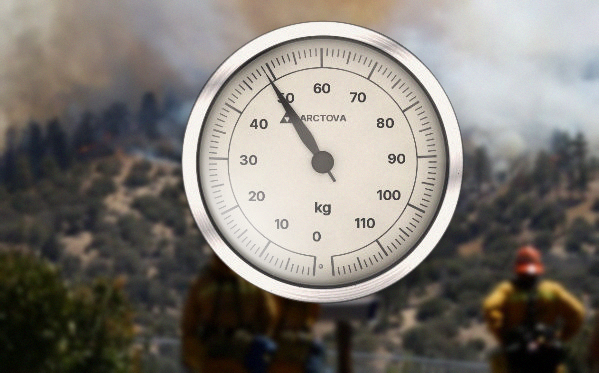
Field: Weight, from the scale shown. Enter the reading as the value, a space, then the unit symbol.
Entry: 49 kg
